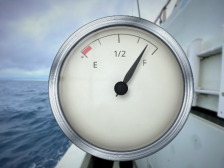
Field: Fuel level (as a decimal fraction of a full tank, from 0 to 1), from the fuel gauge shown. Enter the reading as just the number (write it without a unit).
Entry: 0.875
